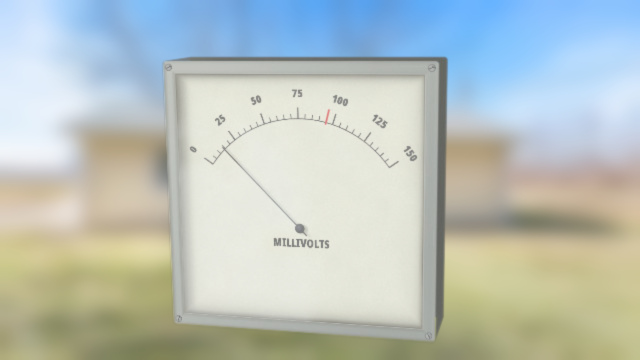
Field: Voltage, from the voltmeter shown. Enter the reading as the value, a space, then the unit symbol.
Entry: 15 mV
